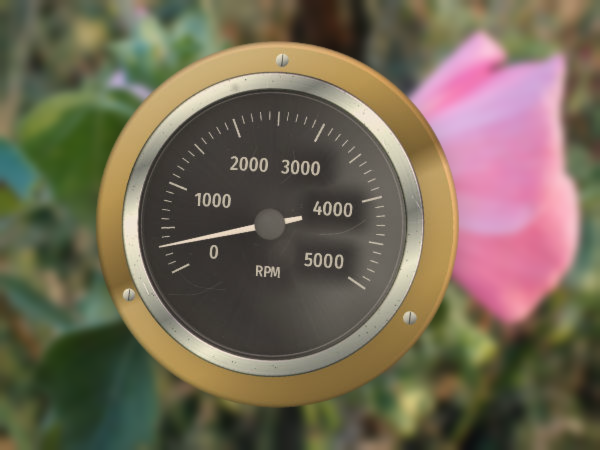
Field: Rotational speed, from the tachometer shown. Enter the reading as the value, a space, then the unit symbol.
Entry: 300 rpm
